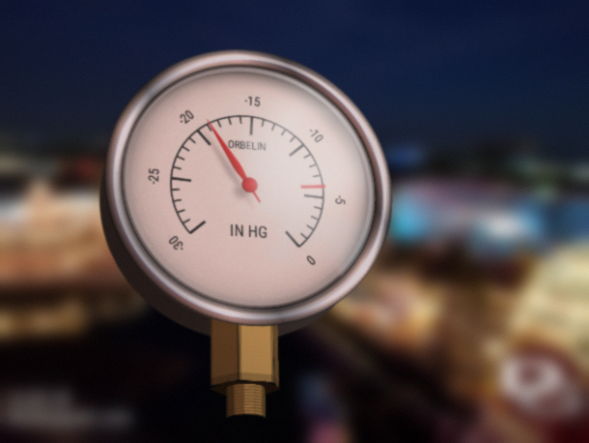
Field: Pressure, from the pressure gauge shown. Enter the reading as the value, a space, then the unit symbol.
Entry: -19 inHg
